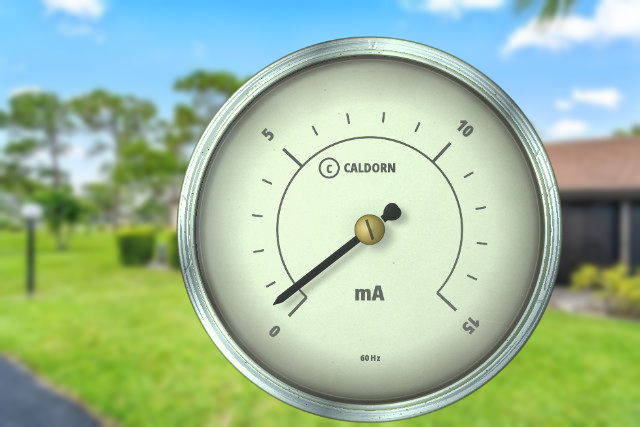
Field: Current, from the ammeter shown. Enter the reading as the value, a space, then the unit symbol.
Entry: 0.5 mA
